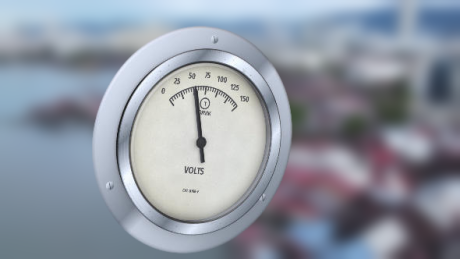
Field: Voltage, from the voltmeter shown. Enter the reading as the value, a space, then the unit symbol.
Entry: 50 V
